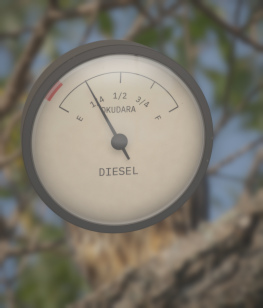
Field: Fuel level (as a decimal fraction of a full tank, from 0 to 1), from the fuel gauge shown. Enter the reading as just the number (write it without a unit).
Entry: 0.25
